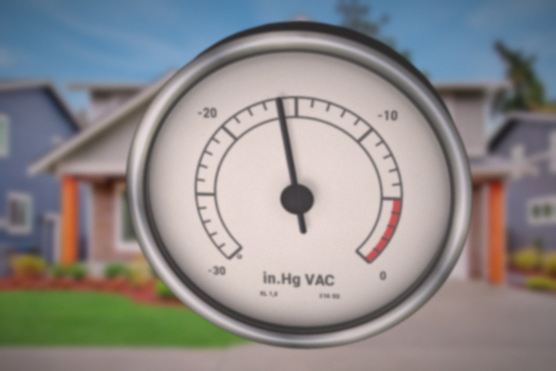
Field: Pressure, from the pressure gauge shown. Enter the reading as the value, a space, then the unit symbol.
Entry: -16 inHg
